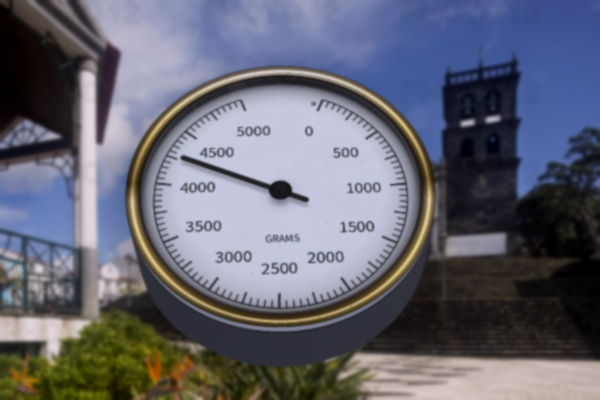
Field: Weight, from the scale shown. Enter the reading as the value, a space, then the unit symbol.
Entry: 4250 g
